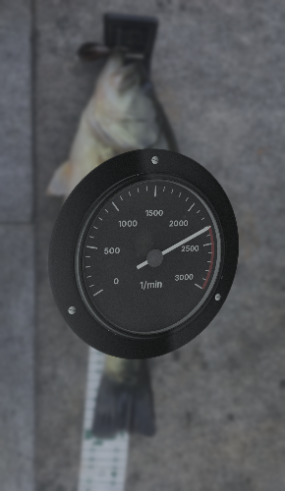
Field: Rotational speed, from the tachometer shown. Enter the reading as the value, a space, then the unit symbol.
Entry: 2300 rpm
